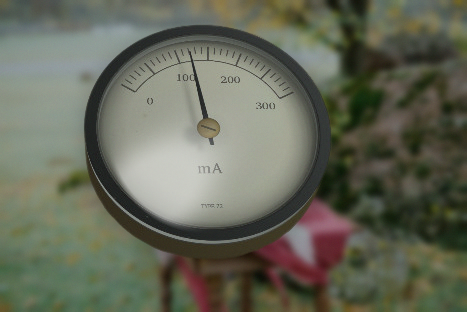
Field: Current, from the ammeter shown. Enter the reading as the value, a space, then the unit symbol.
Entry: 120 mA
